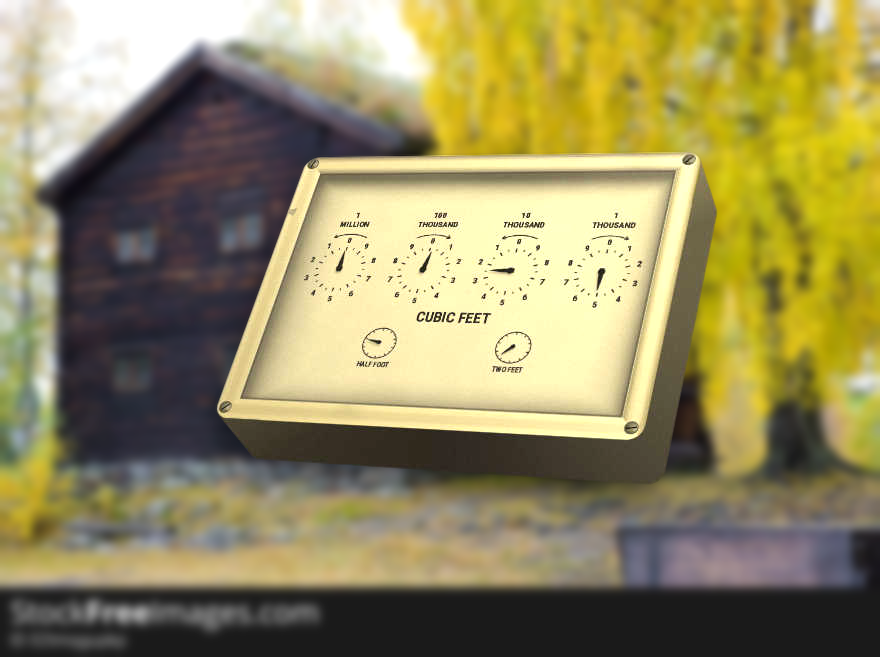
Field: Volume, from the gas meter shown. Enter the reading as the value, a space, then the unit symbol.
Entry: 2500 ft³
